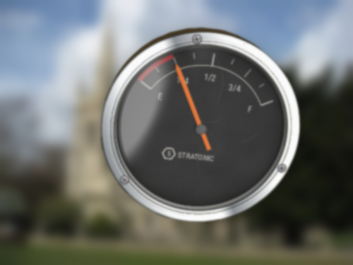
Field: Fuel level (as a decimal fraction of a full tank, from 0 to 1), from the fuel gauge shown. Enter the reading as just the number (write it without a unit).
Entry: 0.25
